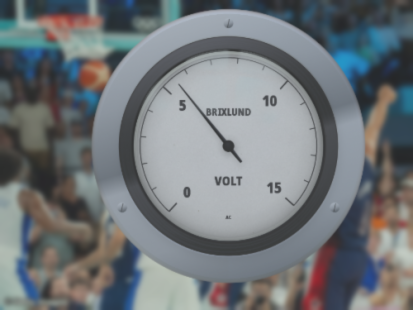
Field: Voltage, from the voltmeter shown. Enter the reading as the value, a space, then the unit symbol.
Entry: 5.5 V
